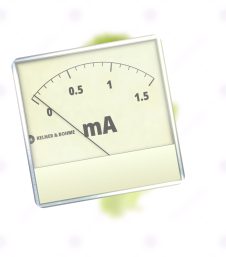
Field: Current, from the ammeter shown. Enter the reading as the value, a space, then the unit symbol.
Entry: 0.05 mA
